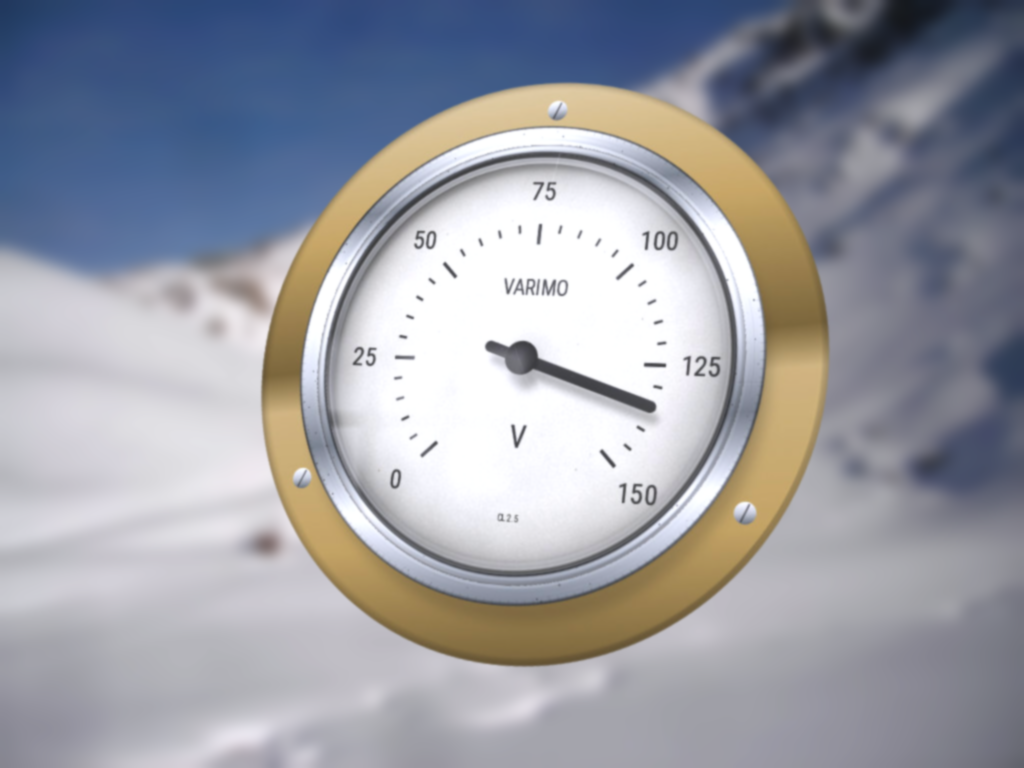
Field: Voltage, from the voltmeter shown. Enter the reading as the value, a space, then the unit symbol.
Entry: 135 V
